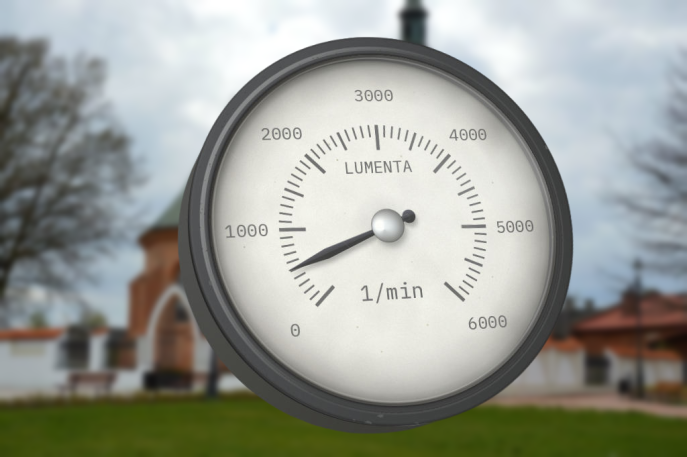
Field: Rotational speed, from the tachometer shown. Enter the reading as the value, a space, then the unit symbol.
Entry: 500 rpm
